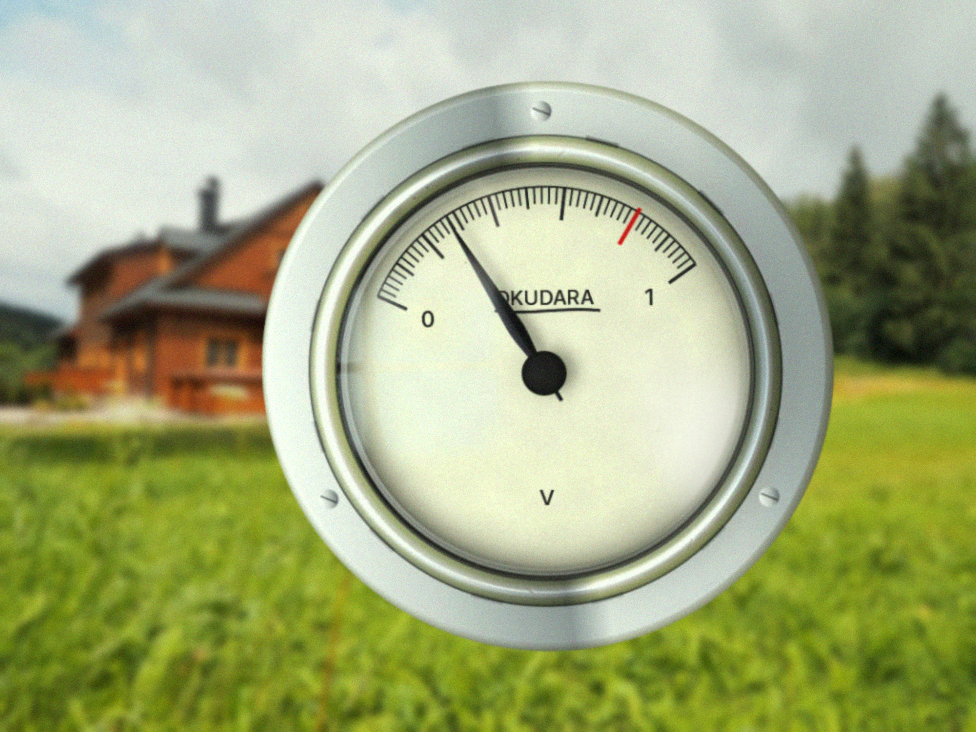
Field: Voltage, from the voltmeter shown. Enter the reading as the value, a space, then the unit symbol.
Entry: 0.28 V
